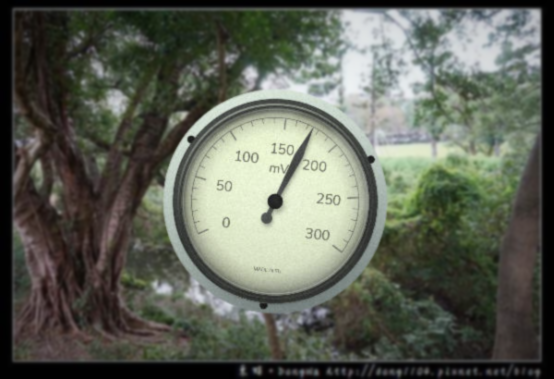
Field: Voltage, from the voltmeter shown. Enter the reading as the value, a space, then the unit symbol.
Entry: 175 mV
